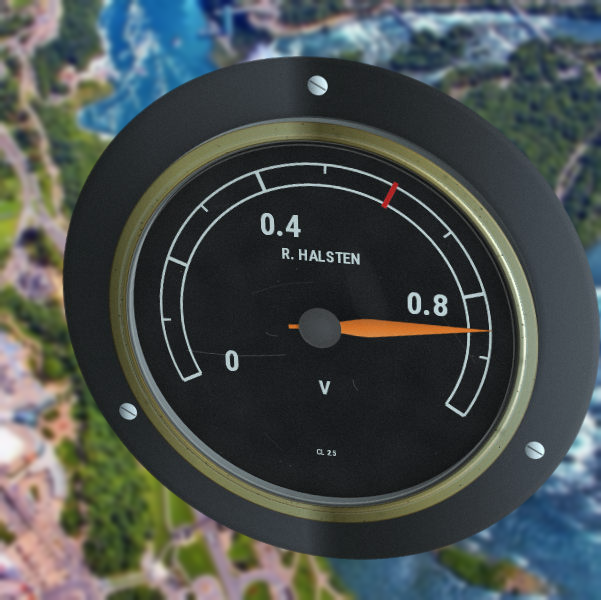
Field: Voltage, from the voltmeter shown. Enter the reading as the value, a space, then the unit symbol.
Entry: 0.85 V
